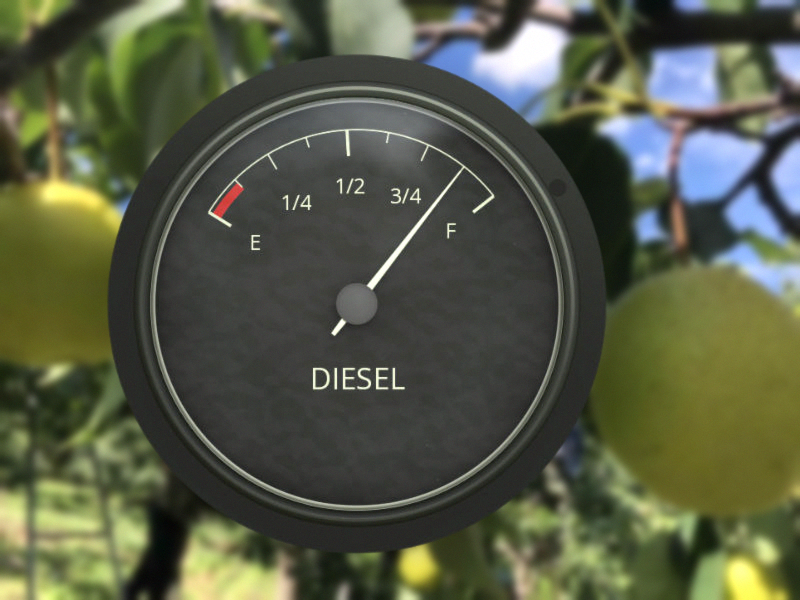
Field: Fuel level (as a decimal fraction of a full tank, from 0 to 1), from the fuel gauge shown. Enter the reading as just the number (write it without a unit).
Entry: 0.875
